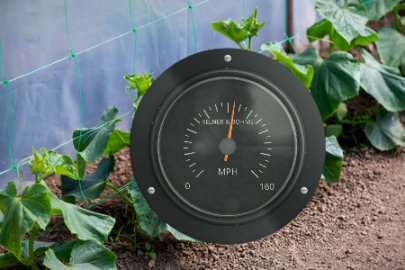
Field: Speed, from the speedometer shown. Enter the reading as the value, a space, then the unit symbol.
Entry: 85 mph
